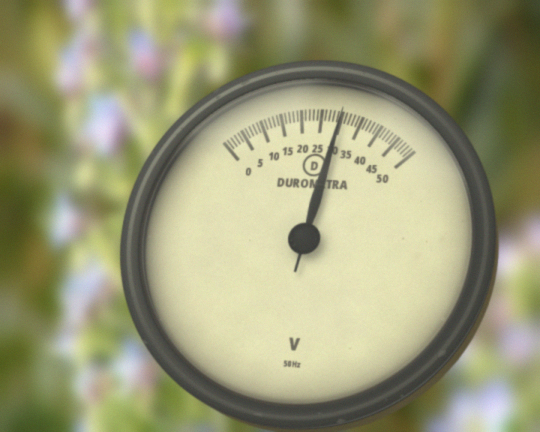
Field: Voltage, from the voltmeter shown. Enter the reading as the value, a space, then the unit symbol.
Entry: 30 V
